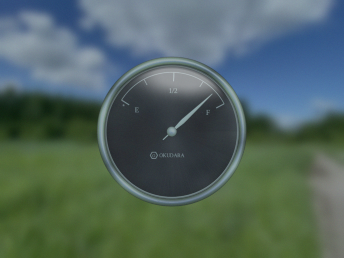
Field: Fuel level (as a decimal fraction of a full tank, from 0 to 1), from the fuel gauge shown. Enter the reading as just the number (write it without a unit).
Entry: 0.875
